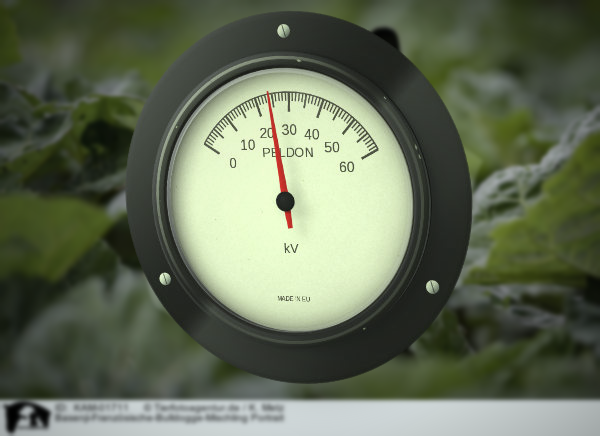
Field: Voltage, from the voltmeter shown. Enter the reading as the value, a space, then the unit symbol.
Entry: 25 kV
